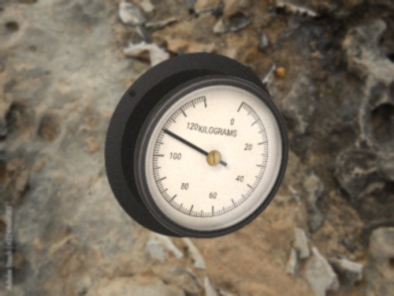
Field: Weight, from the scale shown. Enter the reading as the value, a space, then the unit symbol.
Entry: 110 kg
